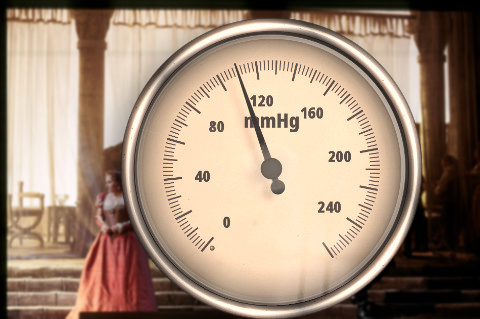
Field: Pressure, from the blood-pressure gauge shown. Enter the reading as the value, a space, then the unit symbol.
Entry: 110 mmHg
